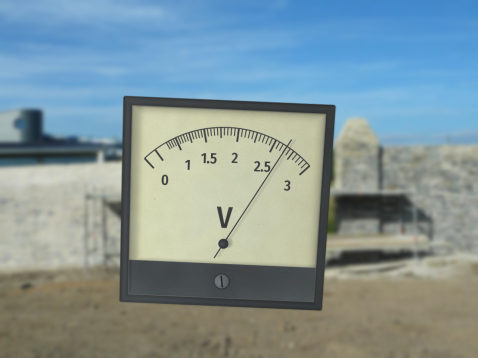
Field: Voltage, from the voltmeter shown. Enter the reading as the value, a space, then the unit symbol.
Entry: 2.65 V
